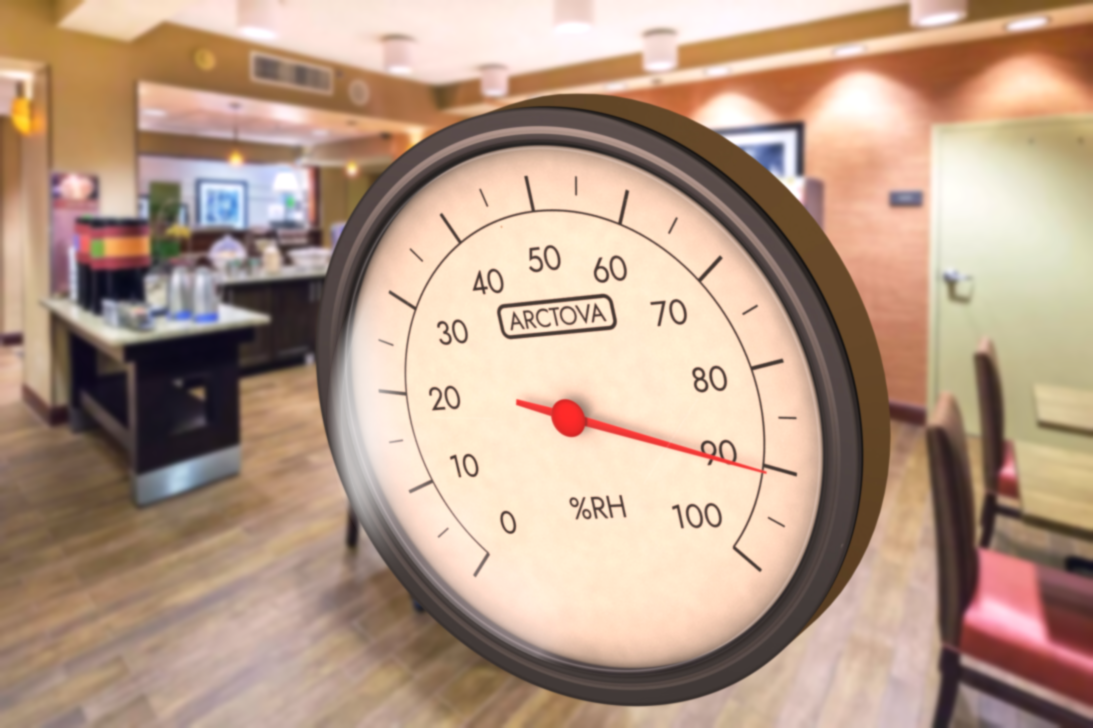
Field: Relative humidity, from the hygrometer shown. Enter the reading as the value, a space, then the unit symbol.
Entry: 90 %
